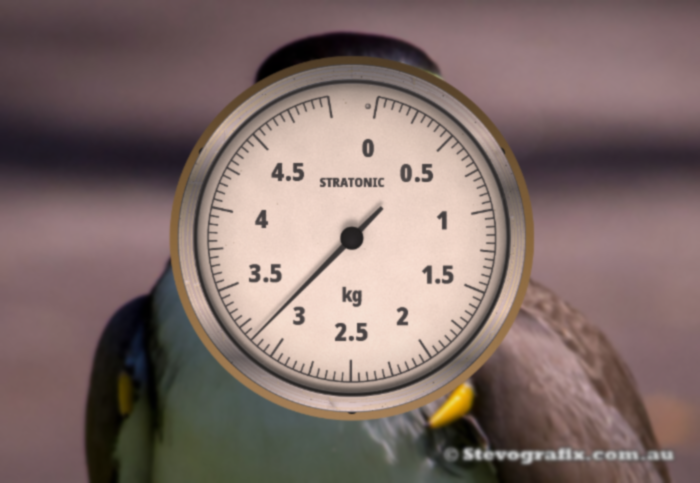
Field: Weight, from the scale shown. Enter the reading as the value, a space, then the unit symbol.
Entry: 3.15 kg
